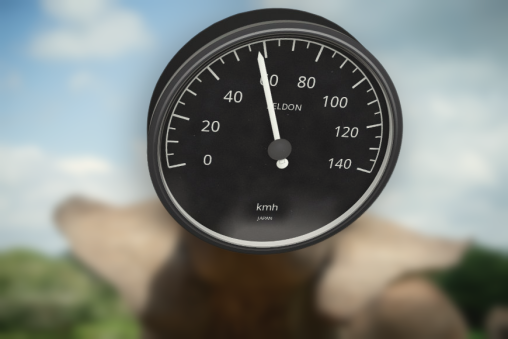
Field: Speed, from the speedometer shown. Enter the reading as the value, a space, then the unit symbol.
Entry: 57.5 km/h
